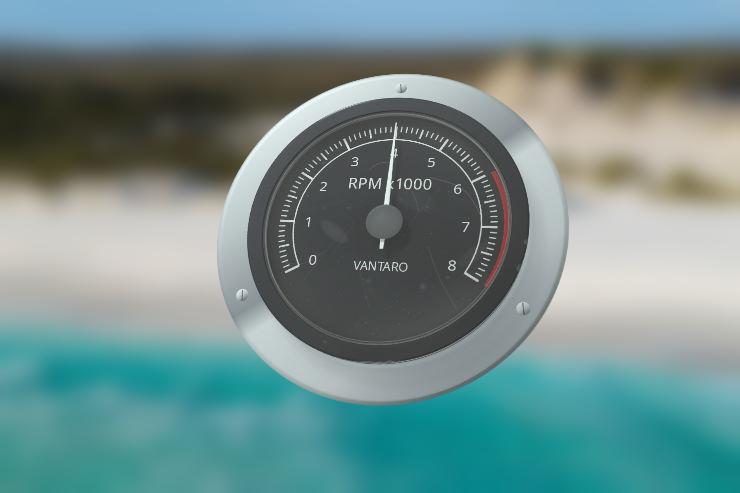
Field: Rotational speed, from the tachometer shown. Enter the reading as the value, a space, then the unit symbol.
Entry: 4000 rpm
